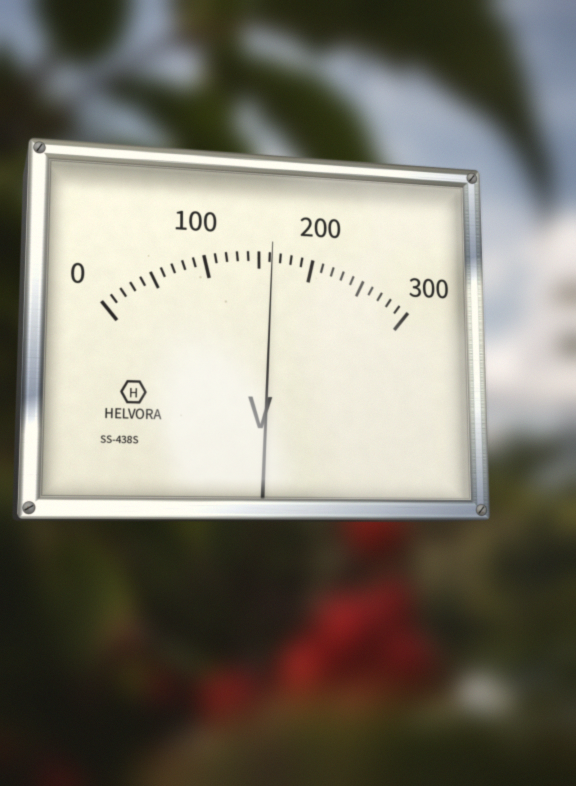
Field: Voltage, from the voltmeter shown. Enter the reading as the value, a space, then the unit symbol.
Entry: 160 V
